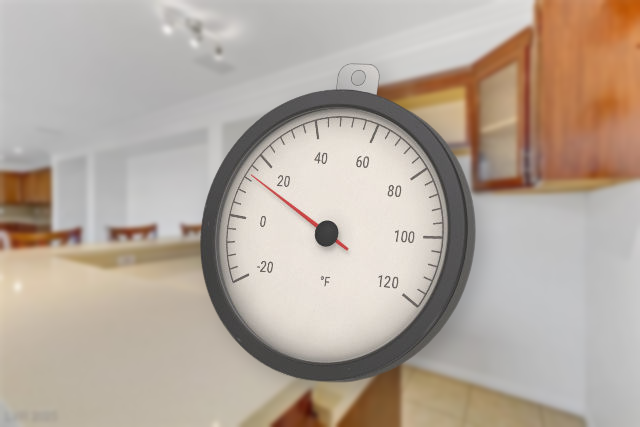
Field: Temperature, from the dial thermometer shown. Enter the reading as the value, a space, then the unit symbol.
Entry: 14 °F
